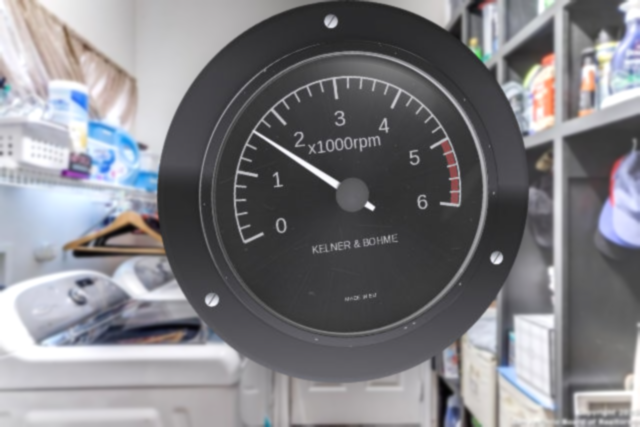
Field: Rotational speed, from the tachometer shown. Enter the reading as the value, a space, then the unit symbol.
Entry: 1600 rpm
